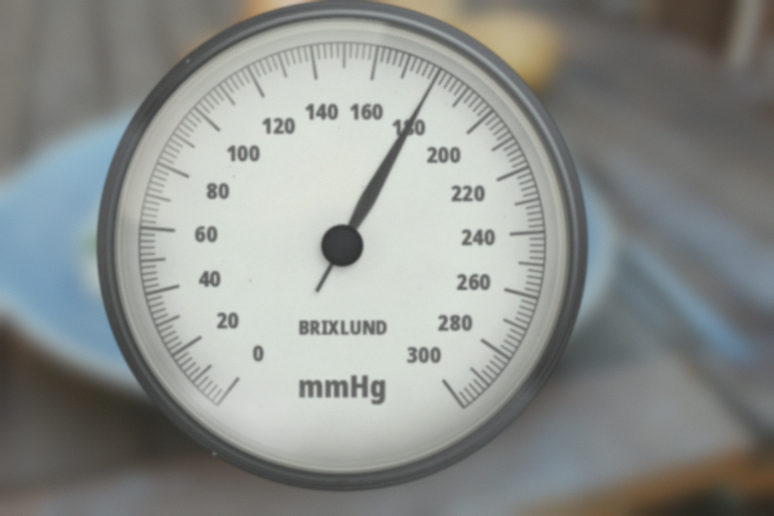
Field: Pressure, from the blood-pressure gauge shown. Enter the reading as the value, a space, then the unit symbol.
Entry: 180 mmHg
